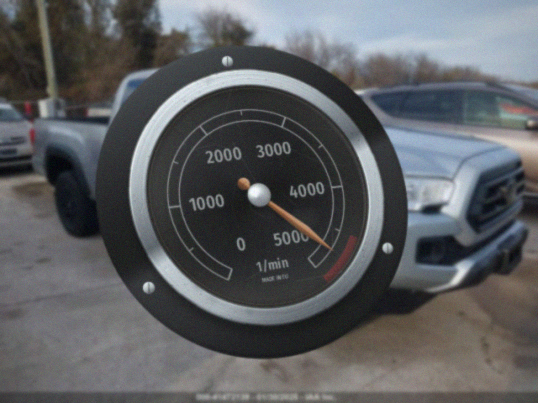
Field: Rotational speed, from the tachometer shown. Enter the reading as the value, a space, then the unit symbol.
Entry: 4750 rpm
